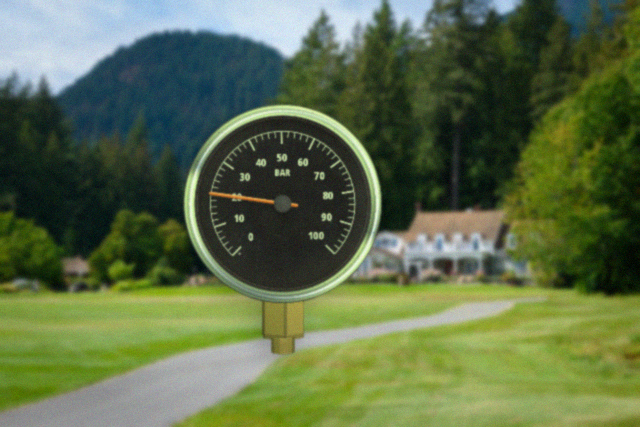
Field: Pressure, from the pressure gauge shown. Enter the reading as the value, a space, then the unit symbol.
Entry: 20 bar
